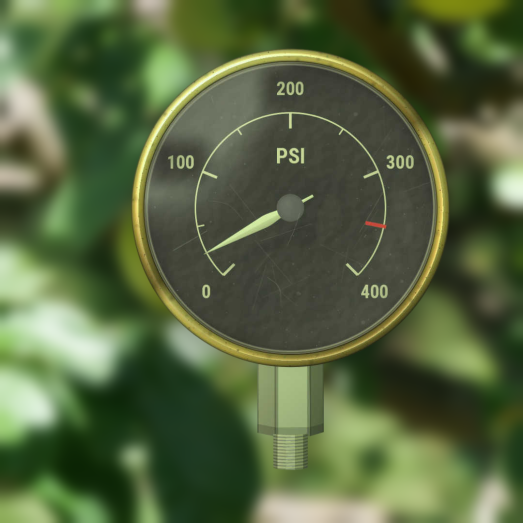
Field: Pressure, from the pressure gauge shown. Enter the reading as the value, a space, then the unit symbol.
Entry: 25 psi
